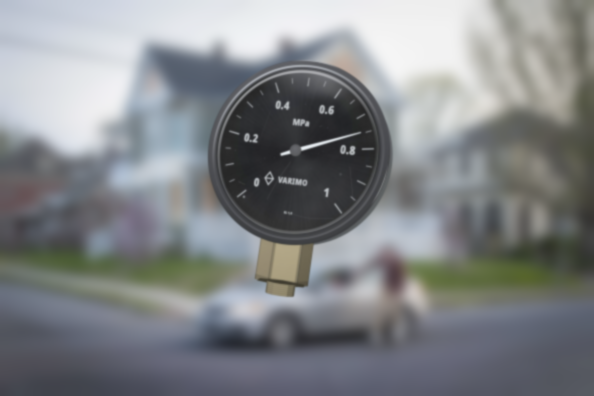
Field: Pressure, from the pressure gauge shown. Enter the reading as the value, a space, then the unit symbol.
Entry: 0.75 MPa
